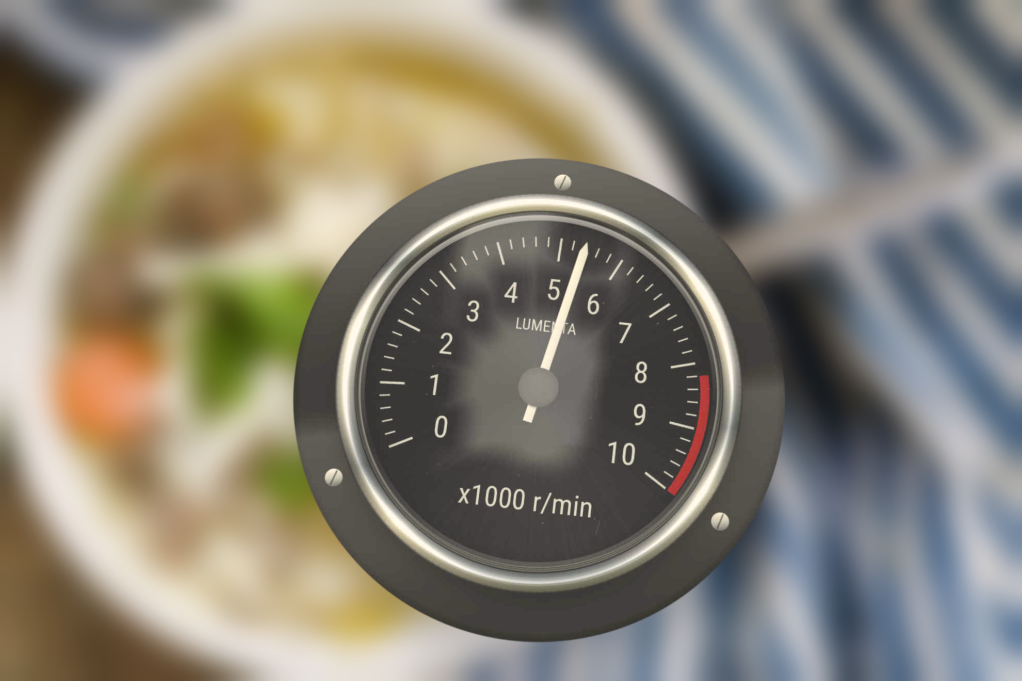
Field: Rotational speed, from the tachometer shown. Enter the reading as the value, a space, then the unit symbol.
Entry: 5400 rpm
